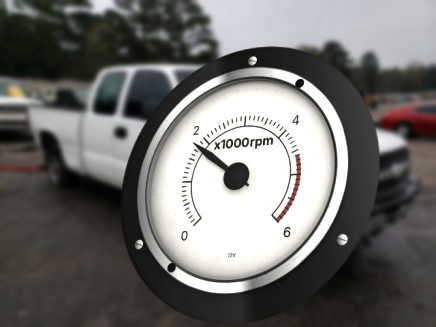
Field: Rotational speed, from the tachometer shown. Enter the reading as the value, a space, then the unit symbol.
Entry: 1800 rpm
